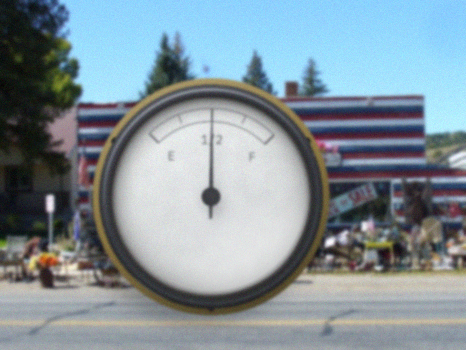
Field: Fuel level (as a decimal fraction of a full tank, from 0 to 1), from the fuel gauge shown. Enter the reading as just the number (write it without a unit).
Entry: 0.5
